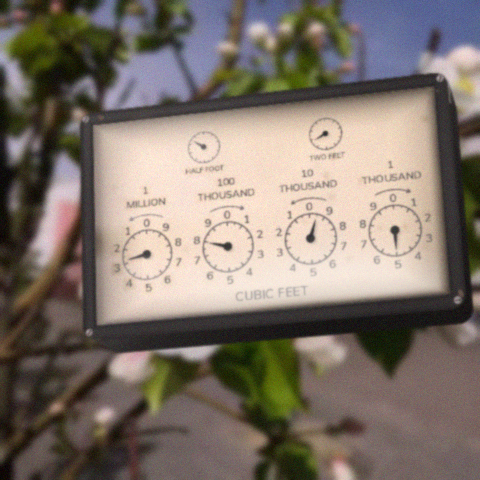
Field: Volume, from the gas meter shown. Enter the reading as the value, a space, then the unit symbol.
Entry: 279500 ft³
